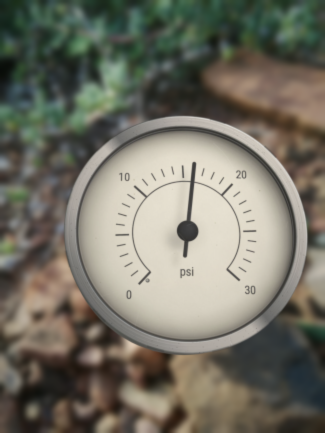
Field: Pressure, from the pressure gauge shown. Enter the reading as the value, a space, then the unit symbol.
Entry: 16 psi
